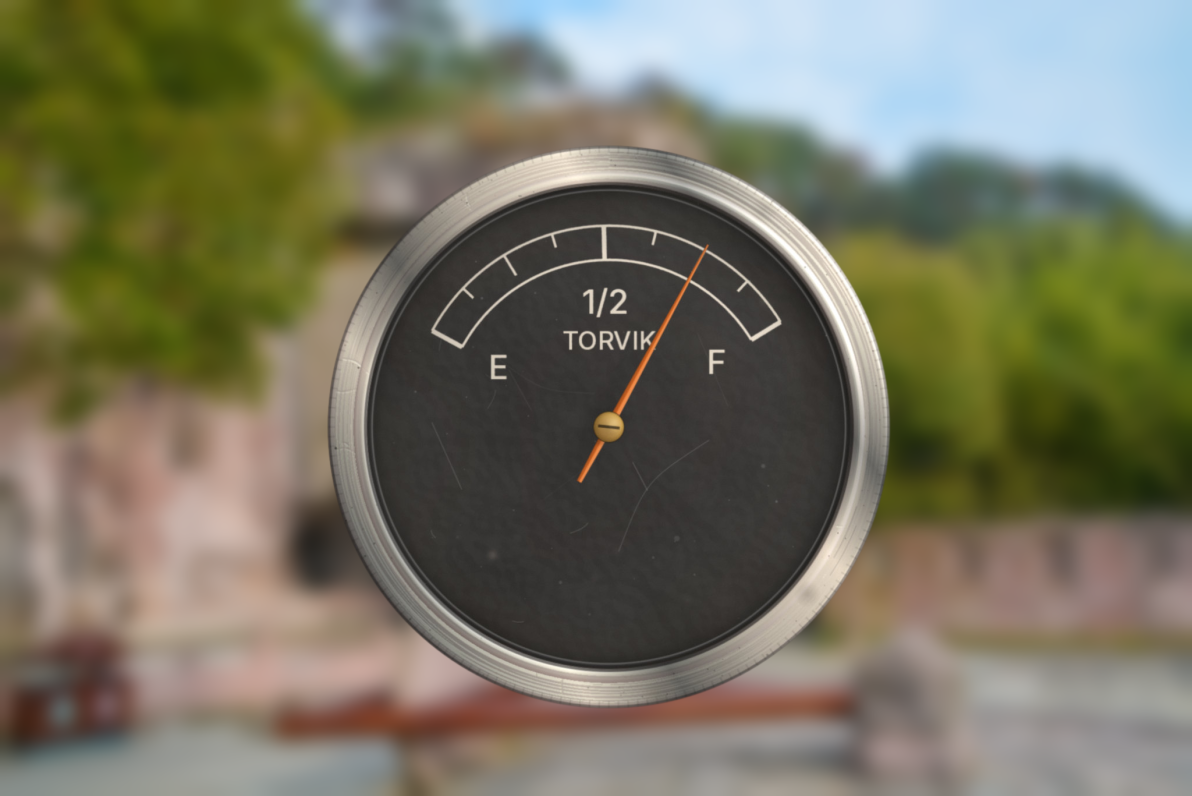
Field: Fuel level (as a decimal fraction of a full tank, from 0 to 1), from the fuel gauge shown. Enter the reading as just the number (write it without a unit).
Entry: 0.75
